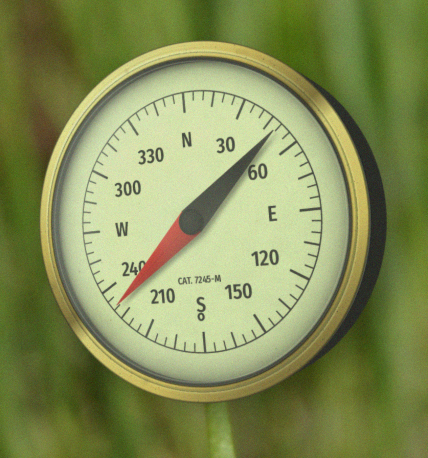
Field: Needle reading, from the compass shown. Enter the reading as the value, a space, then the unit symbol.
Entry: 230 °
